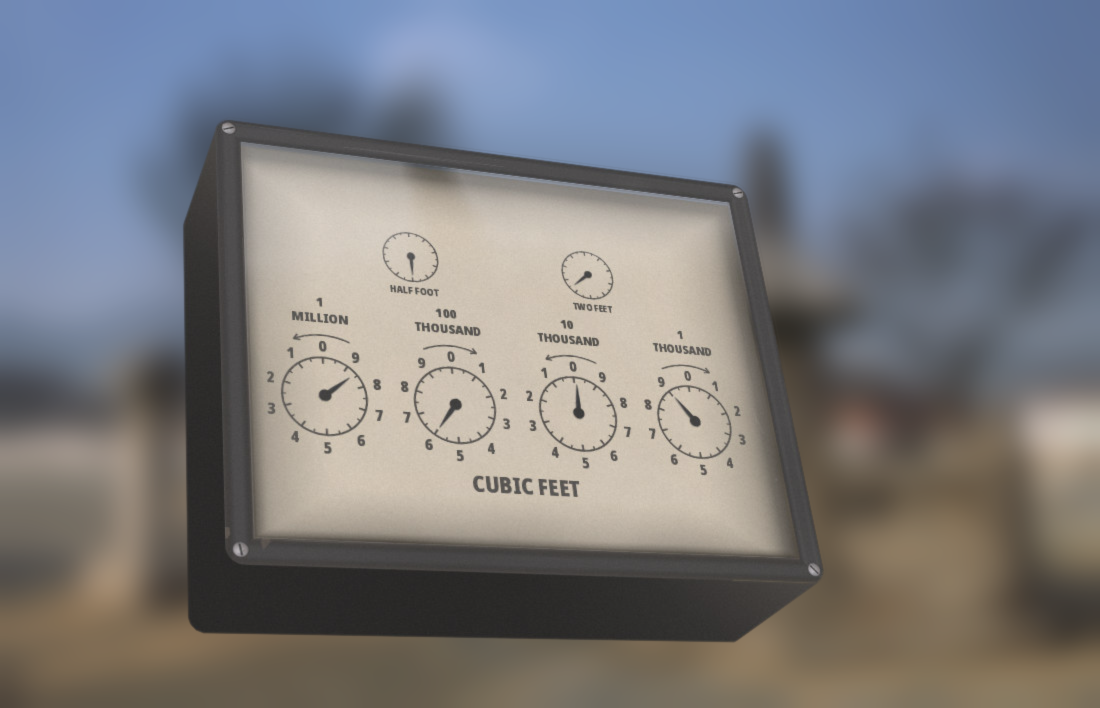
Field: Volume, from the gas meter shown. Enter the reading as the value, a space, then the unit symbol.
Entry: 859900 ft³
